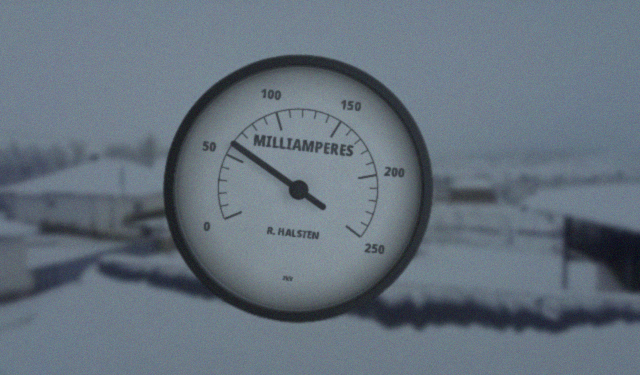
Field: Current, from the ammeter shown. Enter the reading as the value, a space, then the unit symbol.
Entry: 60 mA
